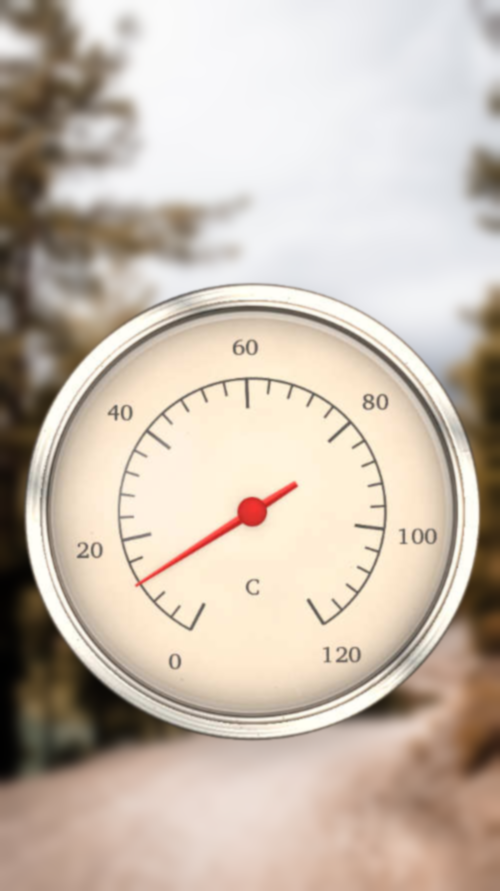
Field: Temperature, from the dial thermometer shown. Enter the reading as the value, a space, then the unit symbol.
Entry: 12 °C
